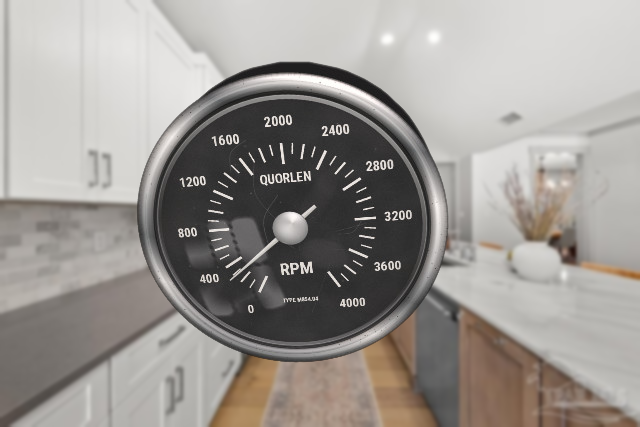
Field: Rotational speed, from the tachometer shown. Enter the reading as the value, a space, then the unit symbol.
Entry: 300 rpm
